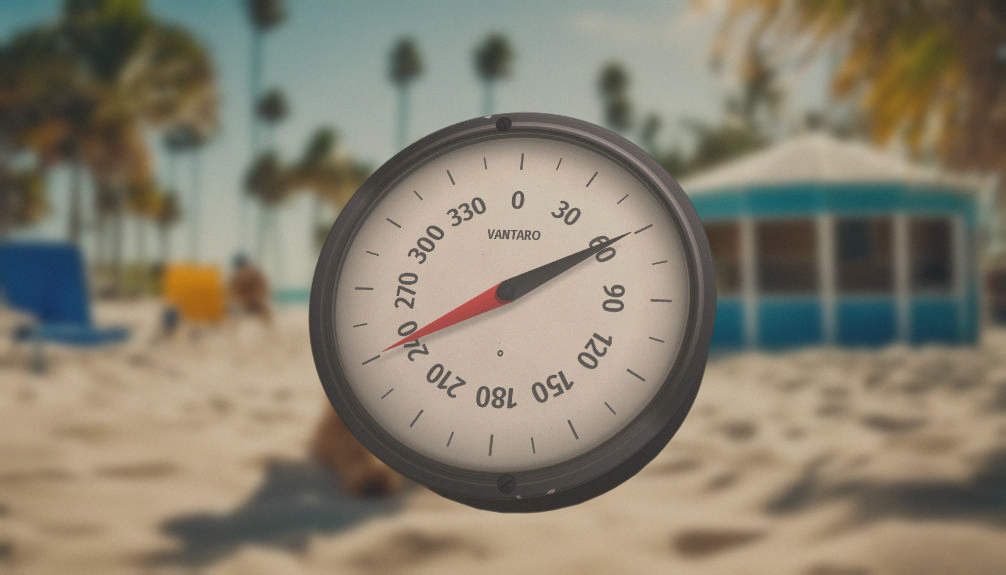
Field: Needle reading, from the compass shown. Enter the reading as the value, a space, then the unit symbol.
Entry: 240 °
